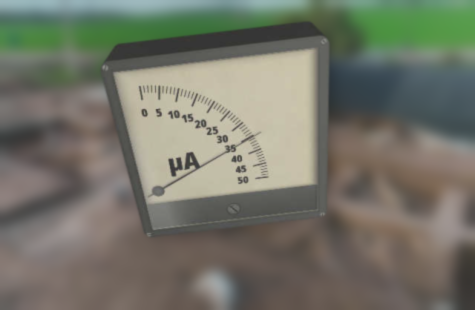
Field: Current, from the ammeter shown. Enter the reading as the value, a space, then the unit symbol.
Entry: 35 µA
